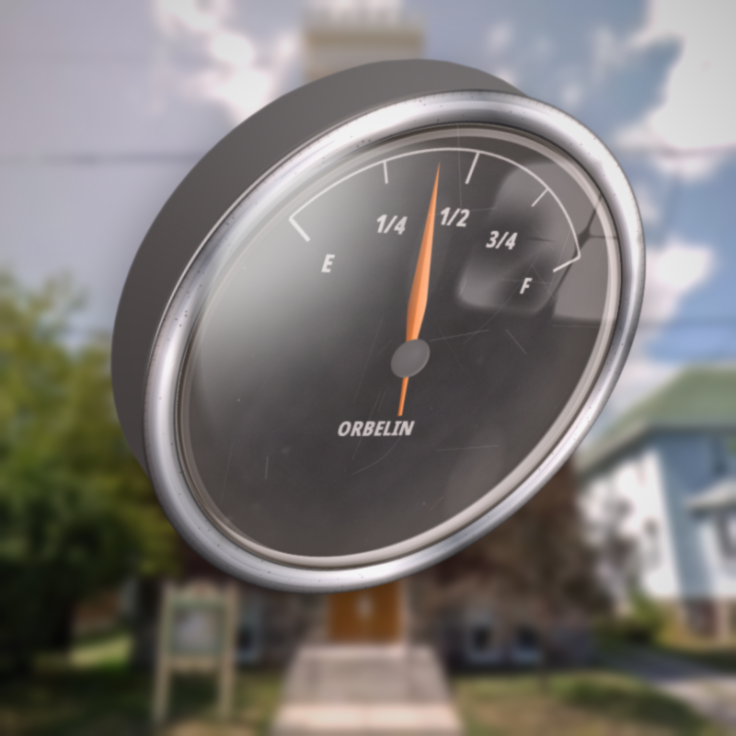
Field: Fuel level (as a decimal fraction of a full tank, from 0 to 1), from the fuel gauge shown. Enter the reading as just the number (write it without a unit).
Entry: 0.375
